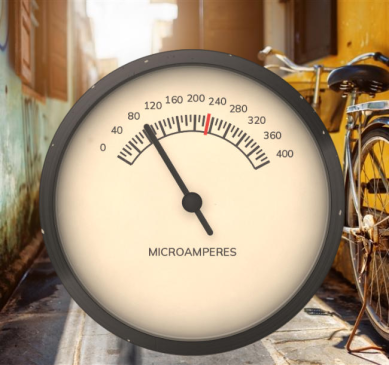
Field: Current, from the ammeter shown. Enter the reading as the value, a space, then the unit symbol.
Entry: 90 µA
